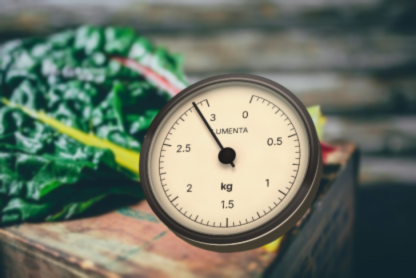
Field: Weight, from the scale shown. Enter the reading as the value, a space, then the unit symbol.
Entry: 2.9 kg
